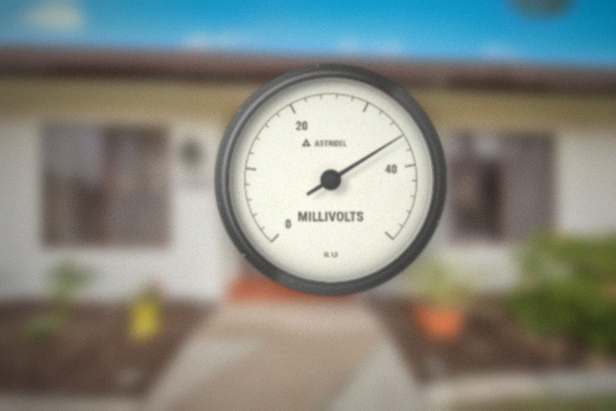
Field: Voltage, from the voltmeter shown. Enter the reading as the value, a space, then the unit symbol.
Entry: 36 mV
